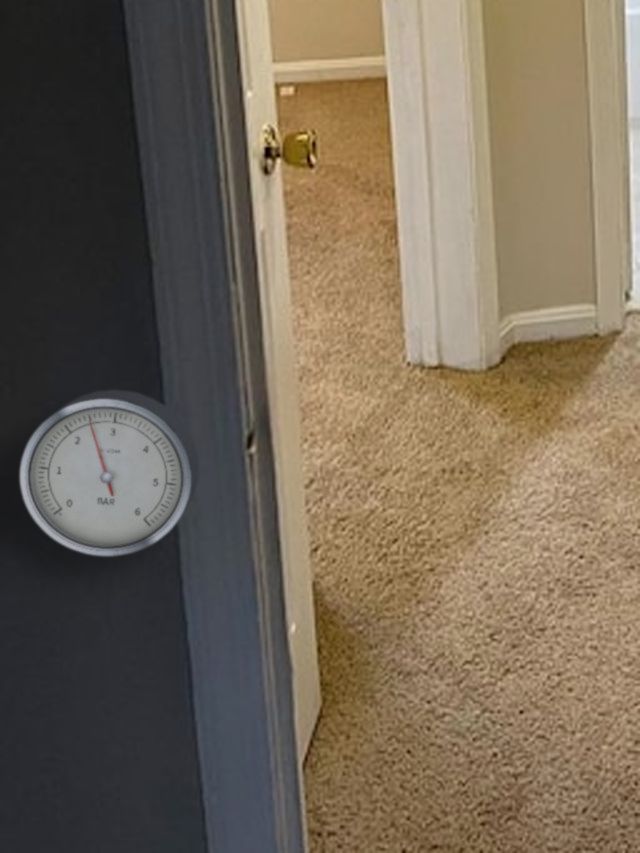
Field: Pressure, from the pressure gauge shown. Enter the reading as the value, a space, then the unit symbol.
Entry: 2.5 bar
